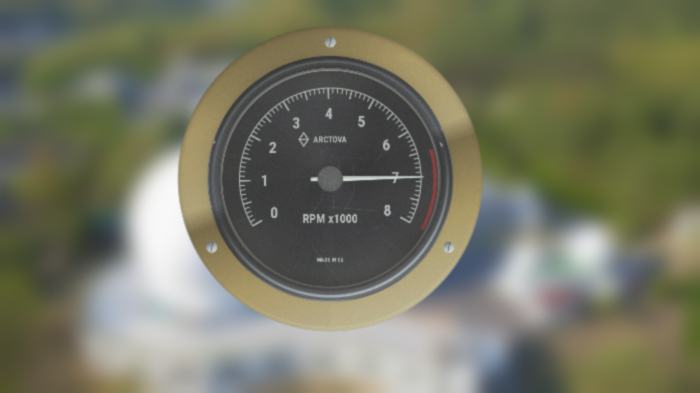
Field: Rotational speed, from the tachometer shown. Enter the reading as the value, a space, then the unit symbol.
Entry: 7000 rpm
